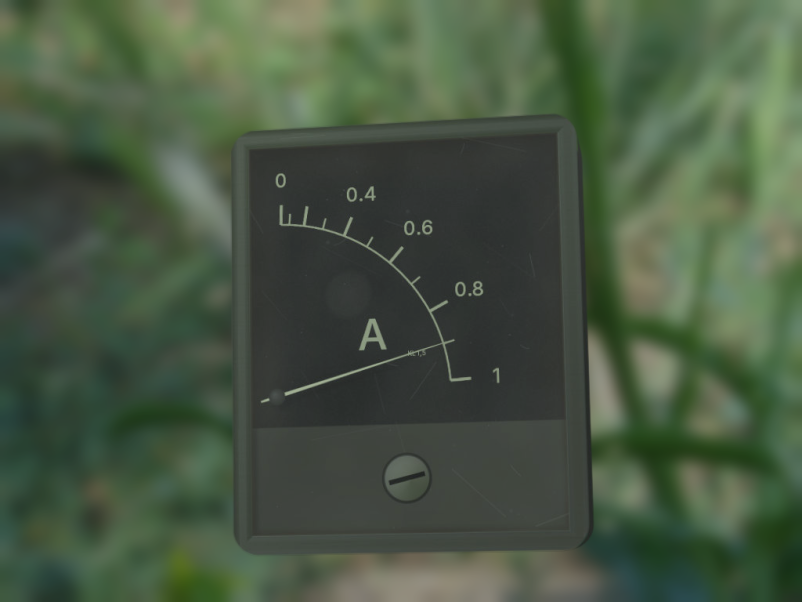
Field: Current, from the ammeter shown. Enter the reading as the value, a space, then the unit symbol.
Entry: 0.9 A
